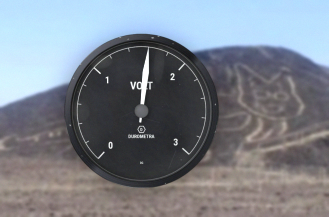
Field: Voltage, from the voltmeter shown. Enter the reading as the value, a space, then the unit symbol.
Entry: 1.6 V
